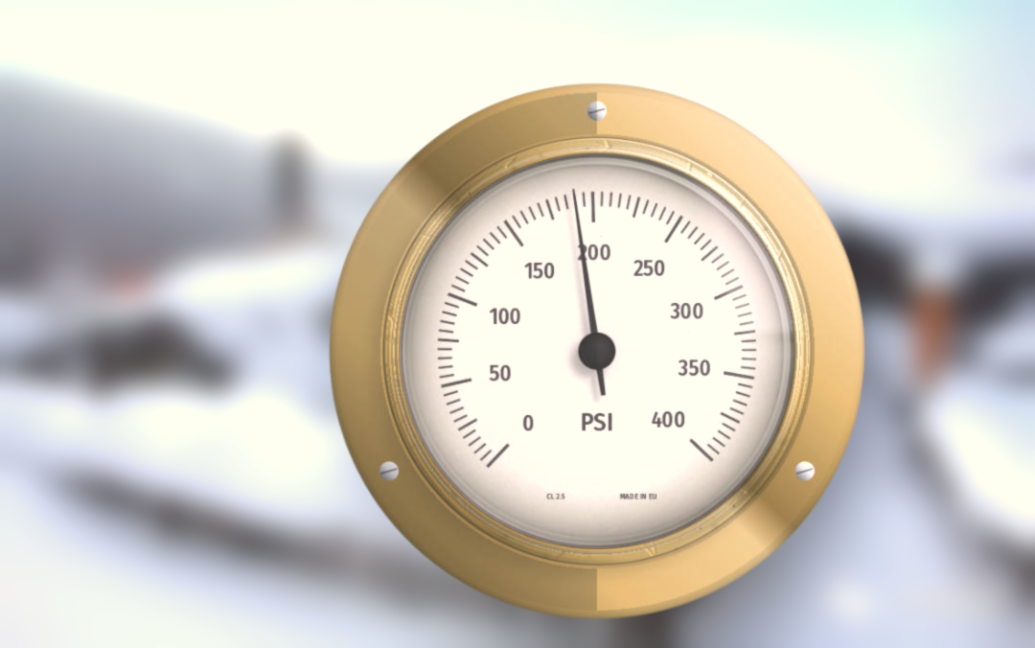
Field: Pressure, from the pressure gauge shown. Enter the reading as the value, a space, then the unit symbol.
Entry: 190 psi
